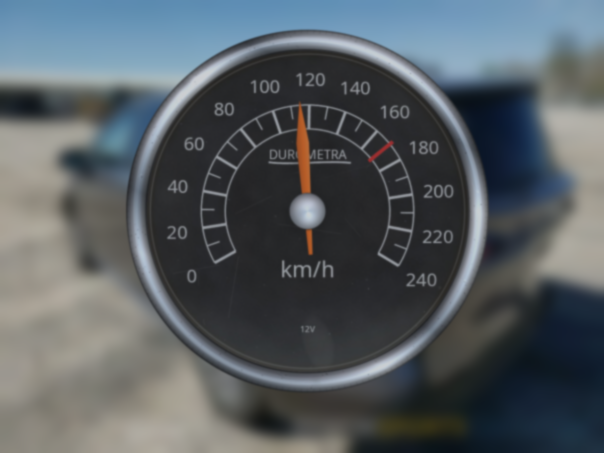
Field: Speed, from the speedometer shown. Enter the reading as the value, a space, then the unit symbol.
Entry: 115 km/h
